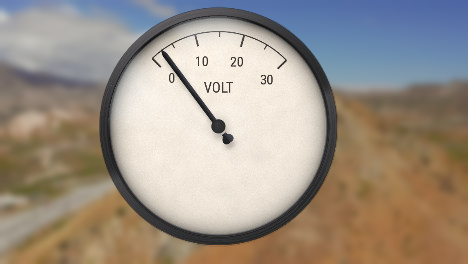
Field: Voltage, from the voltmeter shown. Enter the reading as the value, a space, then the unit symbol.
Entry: 2.5 V
